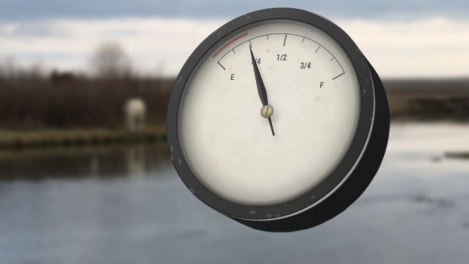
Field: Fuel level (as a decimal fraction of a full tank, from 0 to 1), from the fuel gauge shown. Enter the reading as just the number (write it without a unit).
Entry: 0.25
